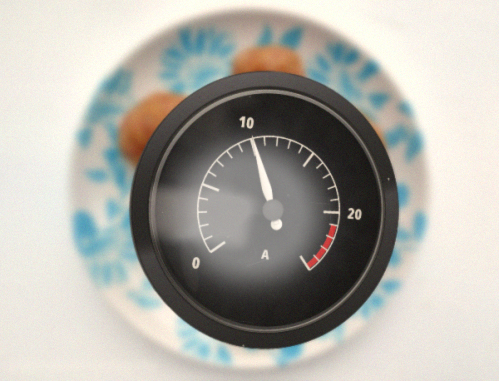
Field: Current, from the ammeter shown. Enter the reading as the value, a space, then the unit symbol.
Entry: 10 A
